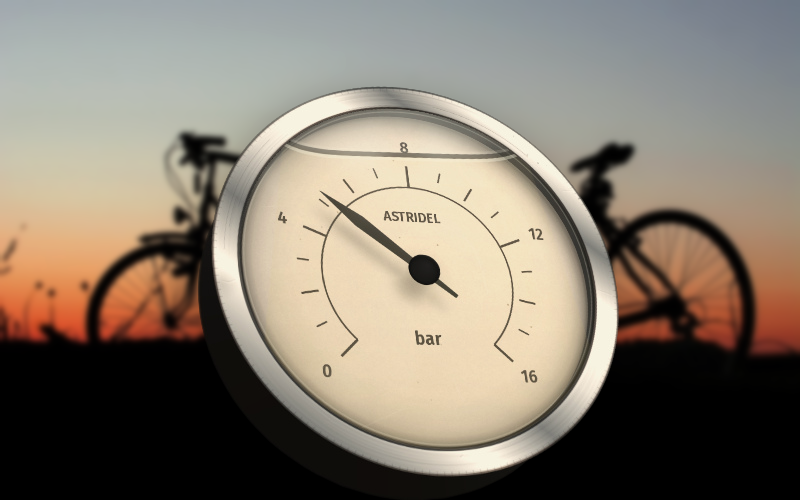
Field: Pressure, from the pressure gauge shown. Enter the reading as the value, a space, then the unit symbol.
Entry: 5 bar
